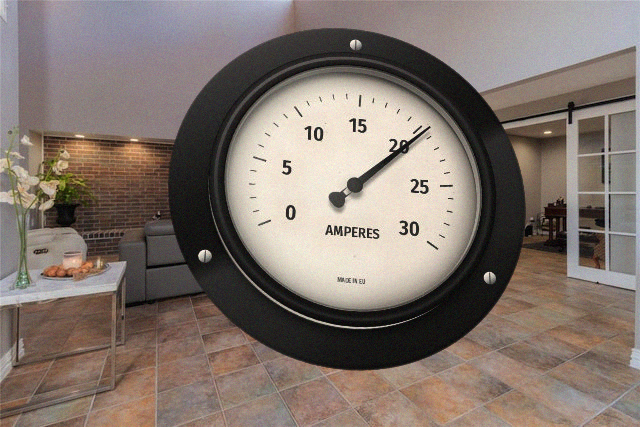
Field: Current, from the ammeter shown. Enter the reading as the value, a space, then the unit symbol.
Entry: 20.5 A
